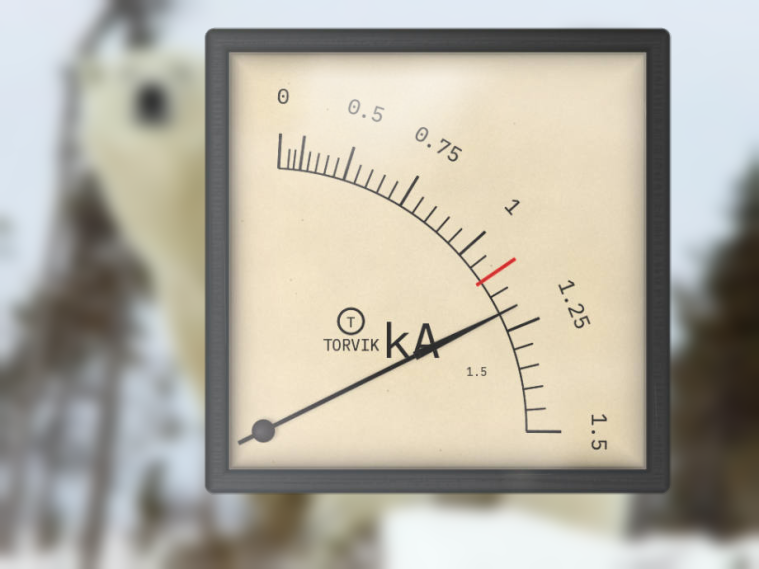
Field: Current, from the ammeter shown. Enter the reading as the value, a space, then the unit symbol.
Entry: 1.2 kA
